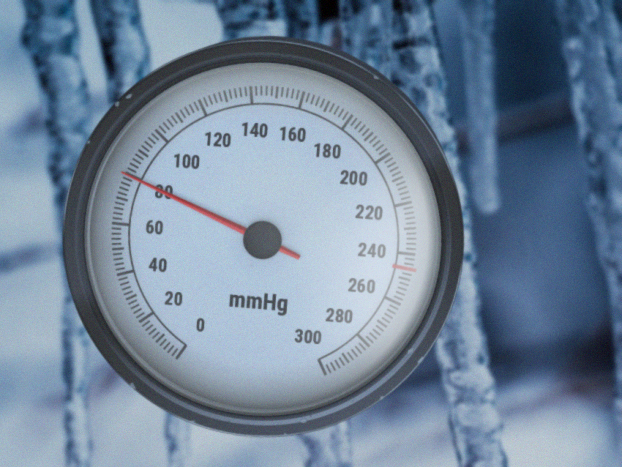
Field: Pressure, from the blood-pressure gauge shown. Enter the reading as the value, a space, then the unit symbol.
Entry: 80 mmHg
